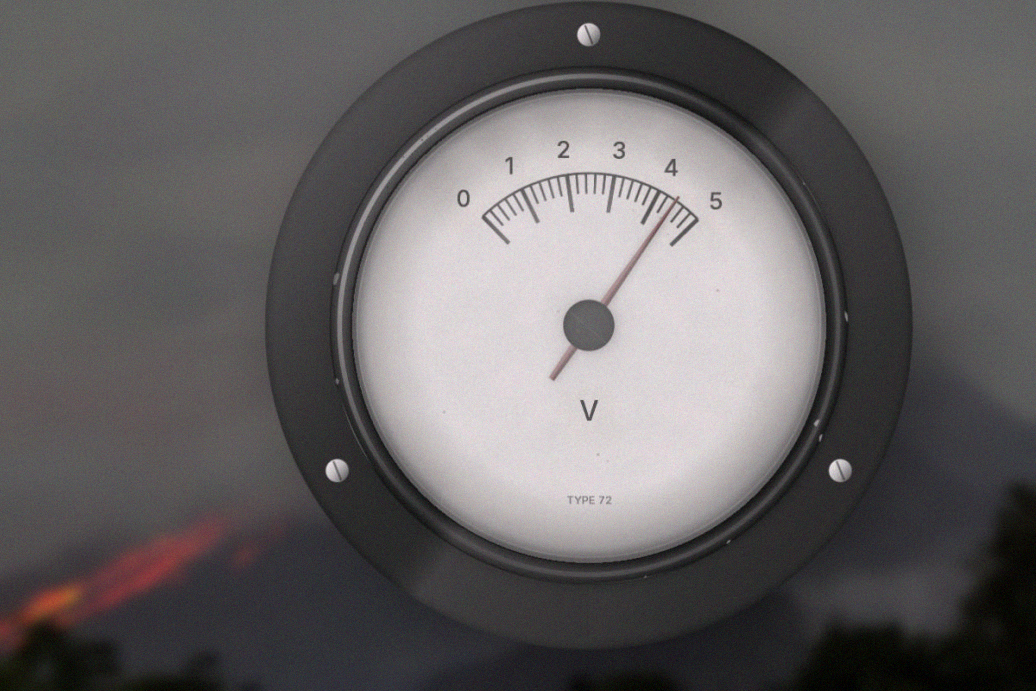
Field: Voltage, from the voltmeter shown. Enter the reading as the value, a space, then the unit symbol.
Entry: 4.4 V
